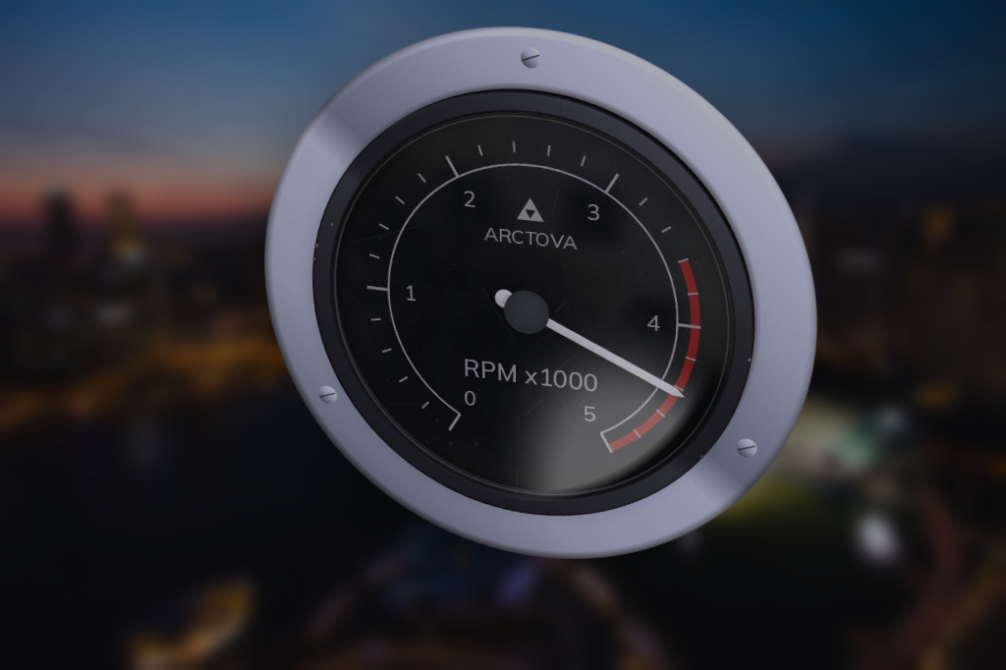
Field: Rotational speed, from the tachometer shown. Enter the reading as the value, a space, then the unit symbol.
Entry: 4400 rpm
